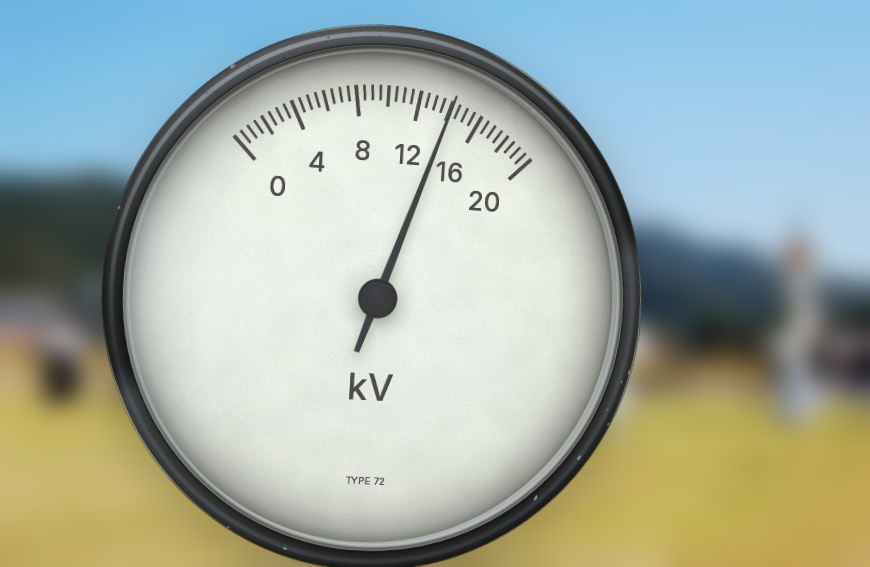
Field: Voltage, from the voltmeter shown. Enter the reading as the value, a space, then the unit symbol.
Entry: 14 kV
